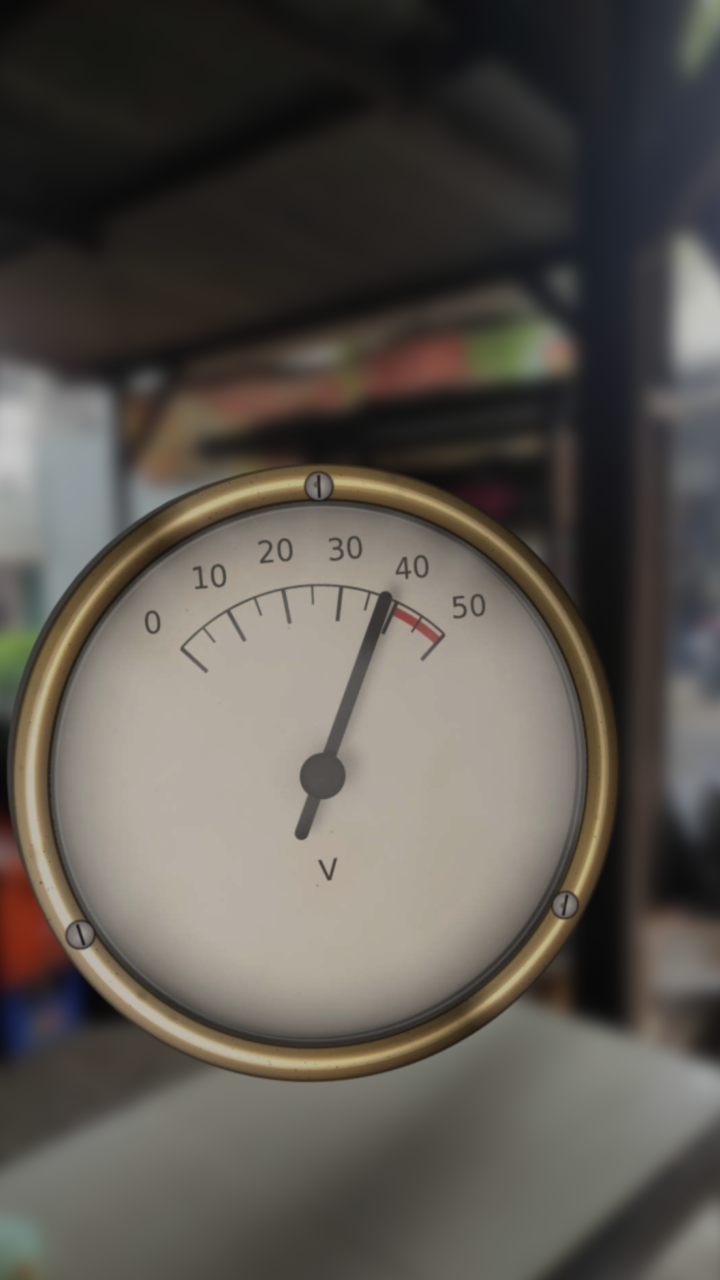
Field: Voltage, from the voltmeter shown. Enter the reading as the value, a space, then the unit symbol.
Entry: 37.5 V
